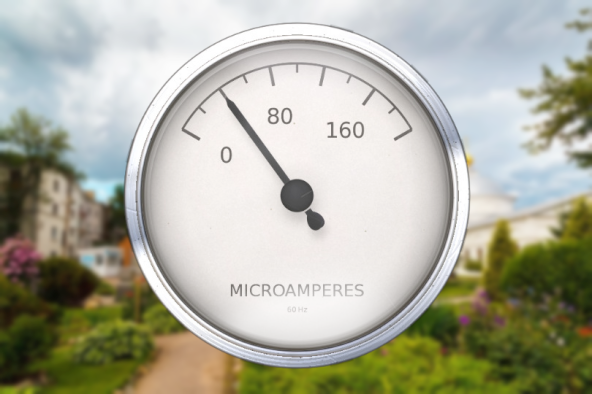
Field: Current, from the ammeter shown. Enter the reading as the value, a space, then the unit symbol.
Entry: 40 µA
